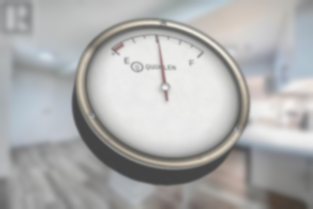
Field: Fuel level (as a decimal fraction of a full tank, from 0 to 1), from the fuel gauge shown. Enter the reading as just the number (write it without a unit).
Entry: 0.5
